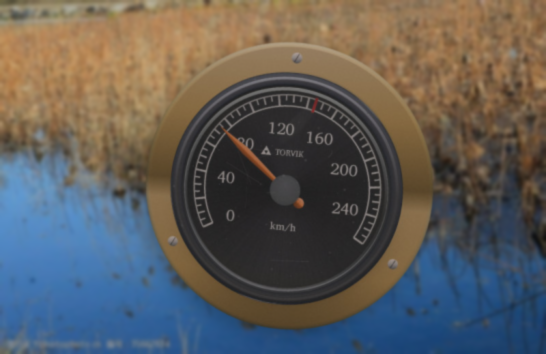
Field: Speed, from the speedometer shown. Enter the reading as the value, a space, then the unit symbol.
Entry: 75 km/h
